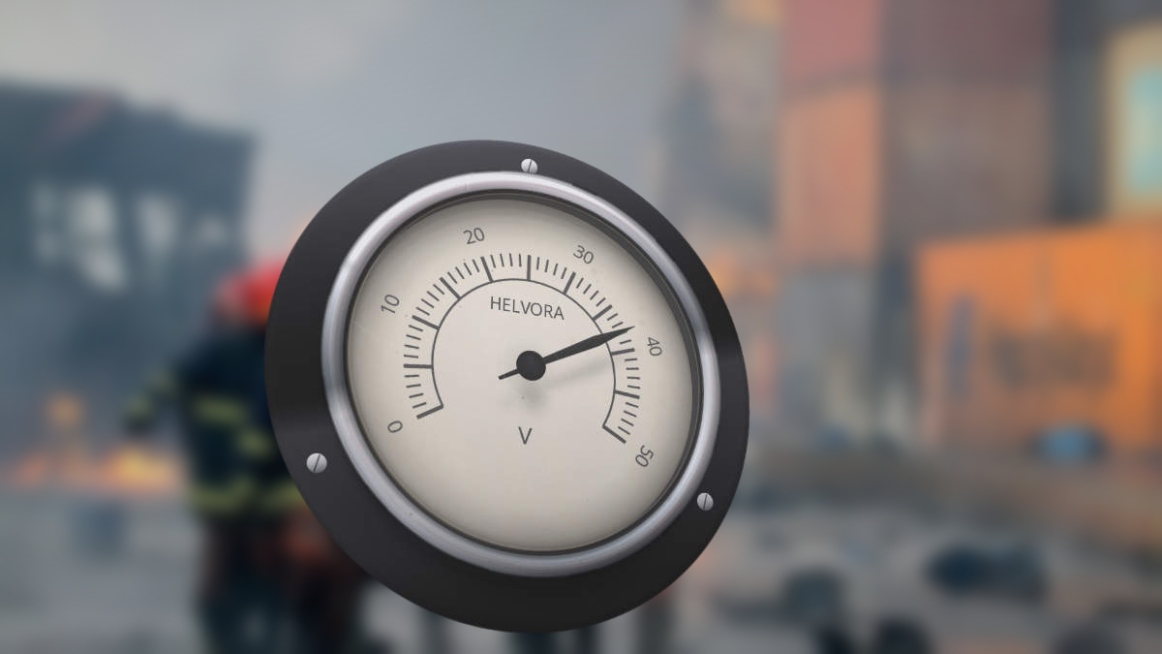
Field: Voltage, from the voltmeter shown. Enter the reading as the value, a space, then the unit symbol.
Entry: 38 V
